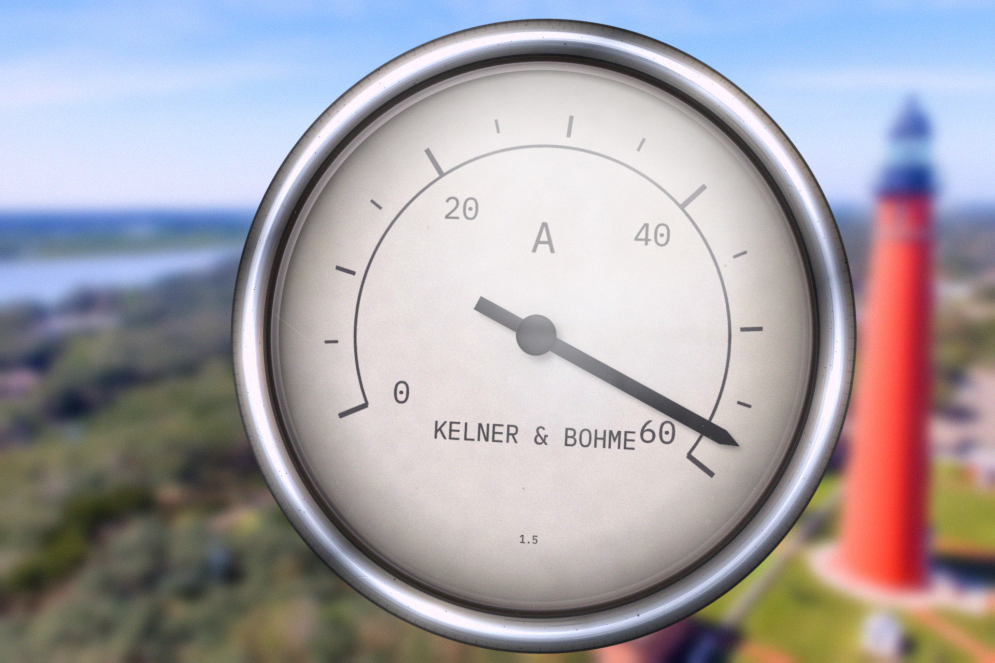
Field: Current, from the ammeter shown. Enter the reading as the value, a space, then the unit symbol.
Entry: 57.5 A
